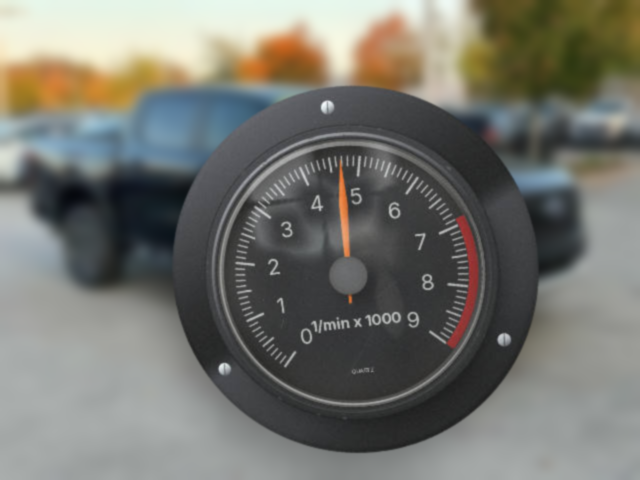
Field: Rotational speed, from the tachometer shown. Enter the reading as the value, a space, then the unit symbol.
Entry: 4700 rpm
